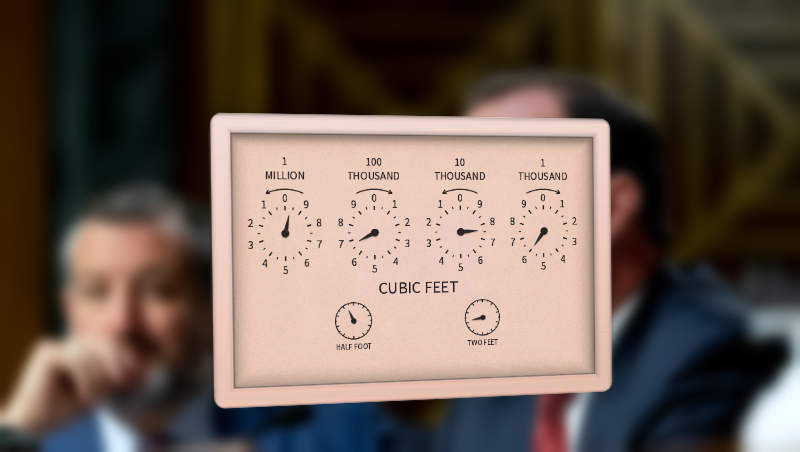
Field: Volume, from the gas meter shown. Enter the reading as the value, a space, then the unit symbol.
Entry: 967600 ft³
